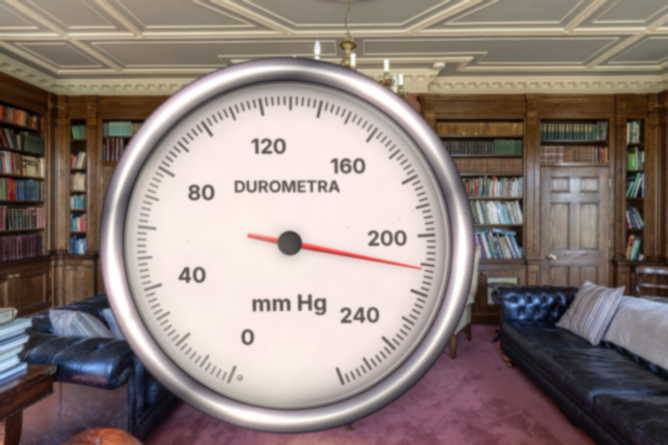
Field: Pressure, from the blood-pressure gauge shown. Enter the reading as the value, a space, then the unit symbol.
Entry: 212 mmHg
